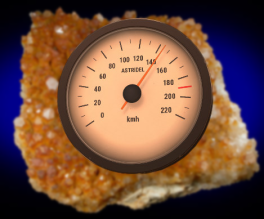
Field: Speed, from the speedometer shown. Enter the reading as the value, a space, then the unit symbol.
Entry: 145 km/h
